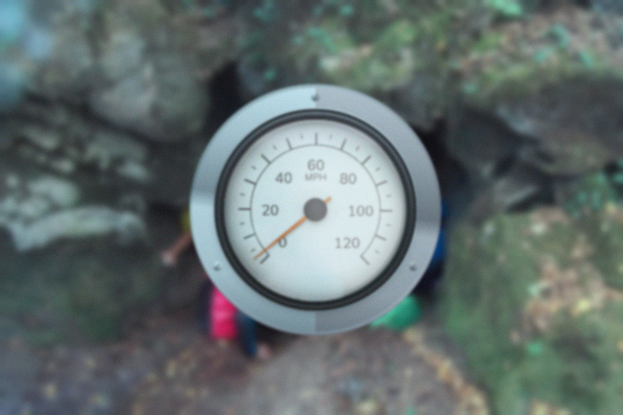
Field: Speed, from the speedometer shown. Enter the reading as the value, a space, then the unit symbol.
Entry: 2.5 mph
